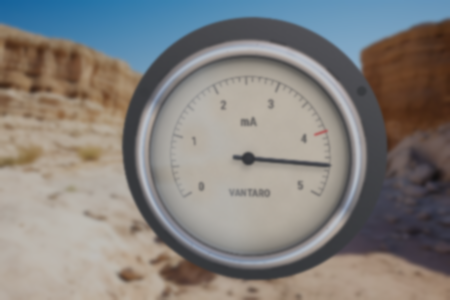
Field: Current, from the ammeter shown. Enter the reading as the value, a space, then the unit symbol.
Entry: 4.5 mA
